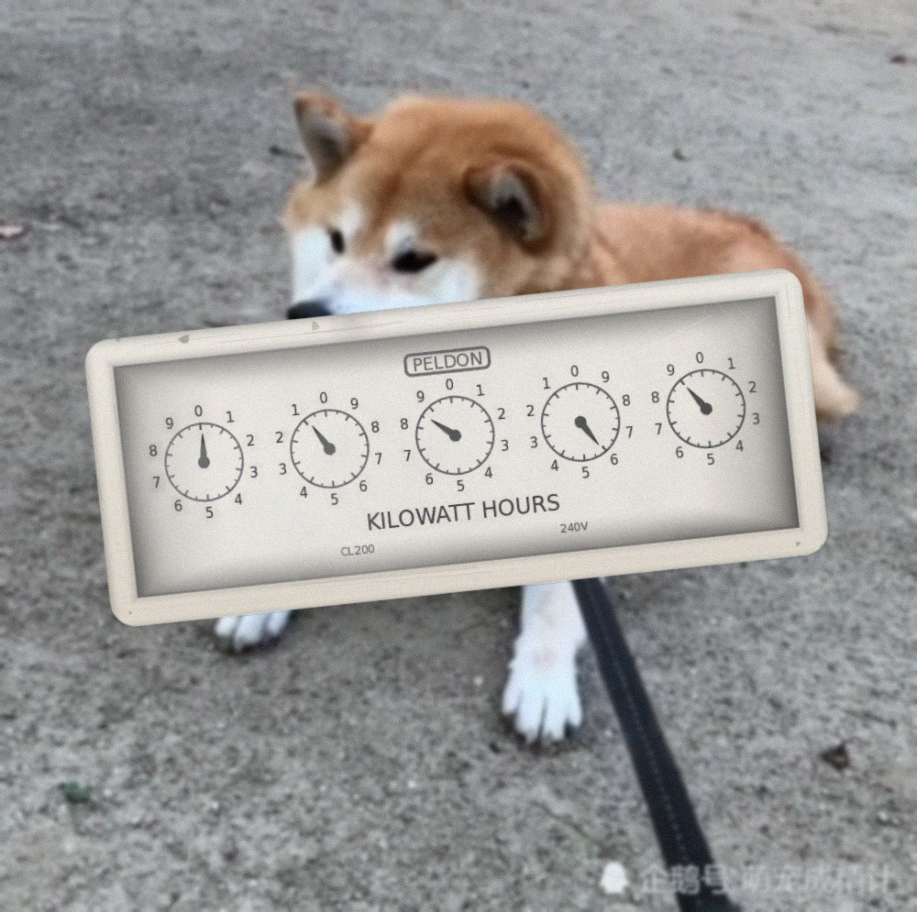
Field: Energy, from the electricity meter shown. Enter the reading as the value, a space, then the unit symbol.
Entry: 859 kWh
